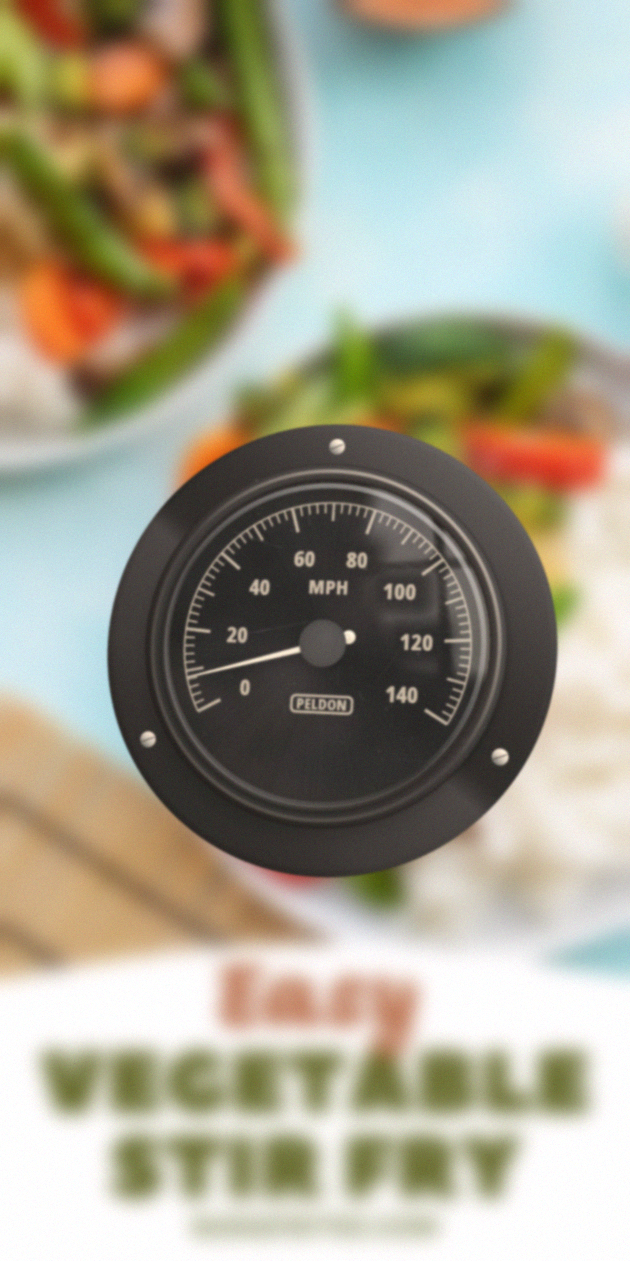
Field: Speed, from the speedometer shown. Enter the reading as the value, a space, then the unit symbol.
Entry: 8 mph
